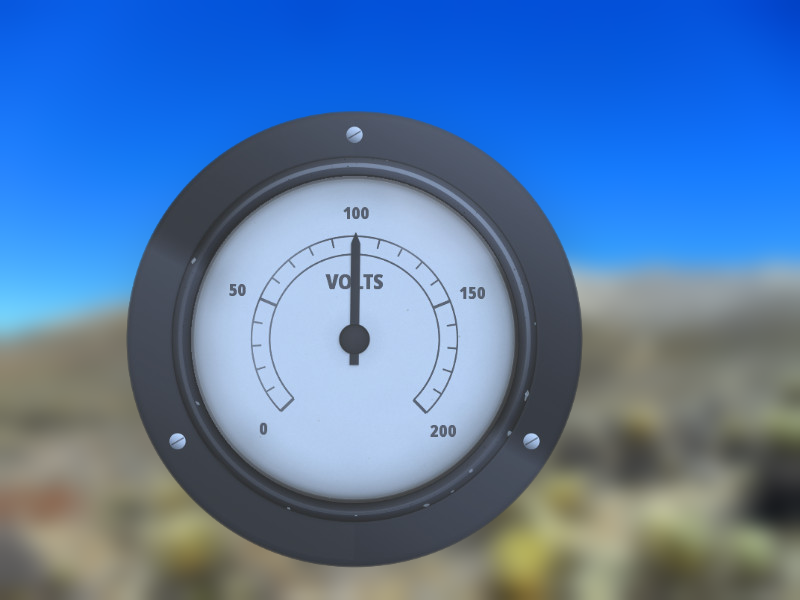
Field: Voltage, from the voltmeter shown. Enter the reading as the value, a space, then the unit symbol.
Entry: 100 V
